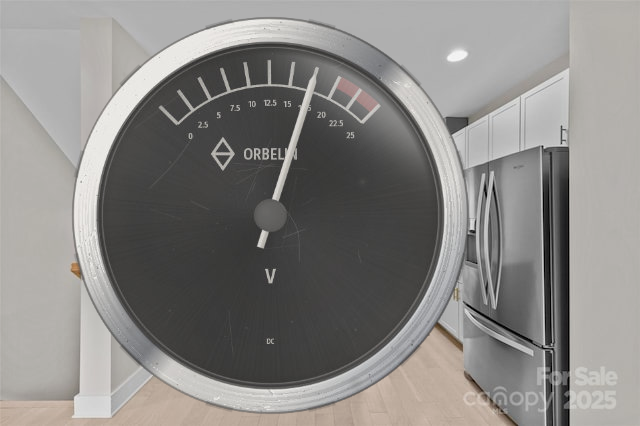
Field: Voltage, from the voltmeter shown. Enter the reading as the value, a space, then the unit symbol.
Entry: 17.5 V
